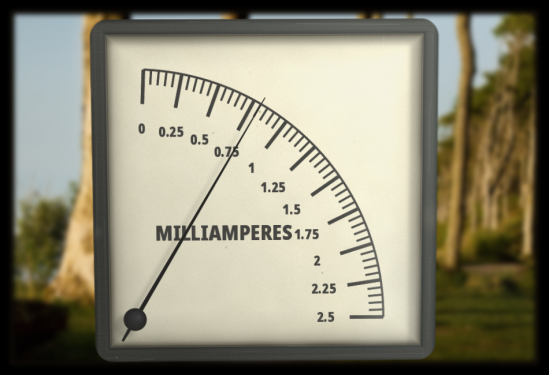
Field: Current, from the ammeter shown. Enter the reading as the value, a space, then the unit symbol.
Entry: 0.8 mA
